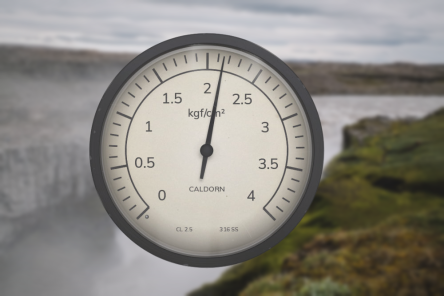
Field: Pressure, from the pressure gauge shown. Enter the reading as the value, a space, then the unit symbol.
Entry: 2.15 kg/cm²
